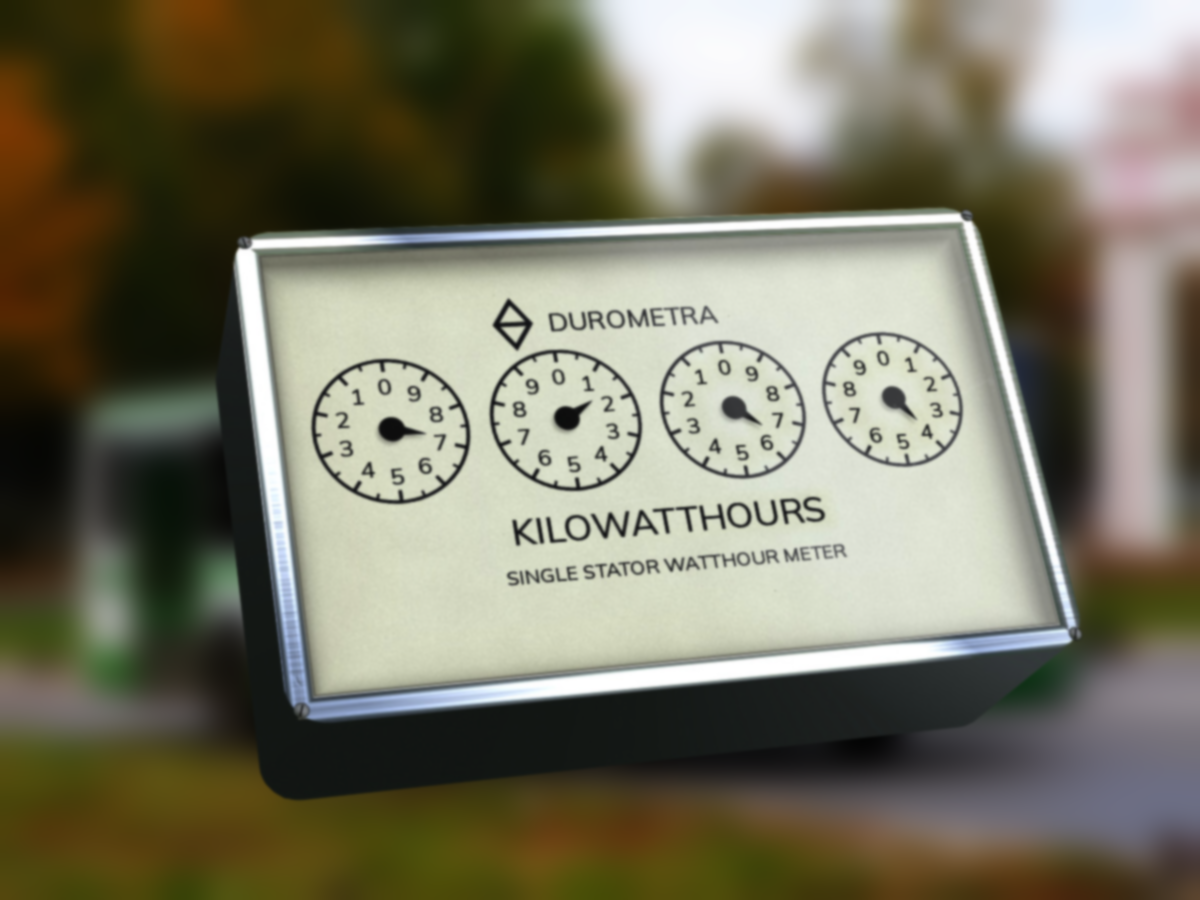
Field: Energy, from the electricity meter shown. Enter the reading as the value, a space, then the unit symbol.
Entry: 7164 kWh
